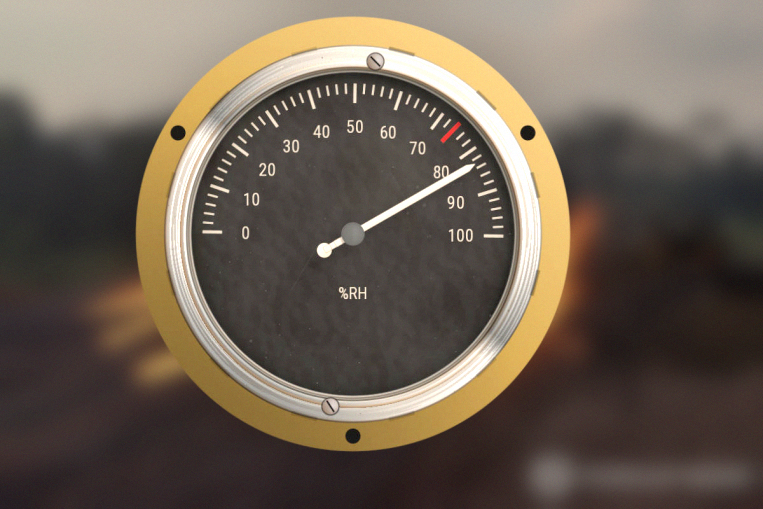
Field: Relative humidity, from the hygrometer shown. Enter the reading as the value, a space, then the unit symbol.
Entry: 83 %
